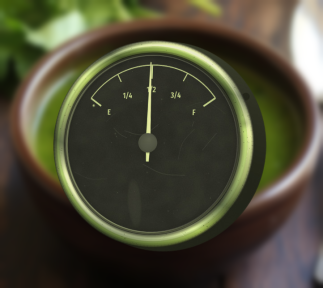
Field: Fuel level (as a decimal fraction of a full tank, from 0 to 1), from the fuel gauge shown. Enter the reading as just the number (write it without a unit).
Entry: 0.5
